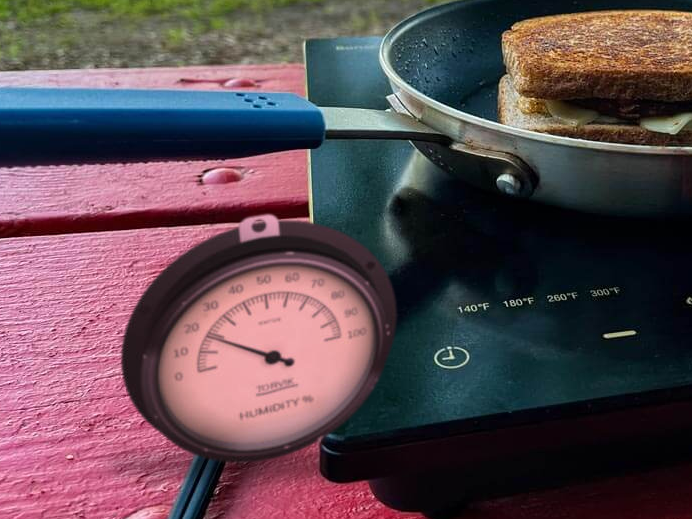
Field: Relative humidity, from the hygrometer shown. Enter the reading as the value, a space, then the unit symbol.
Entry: 20 %
